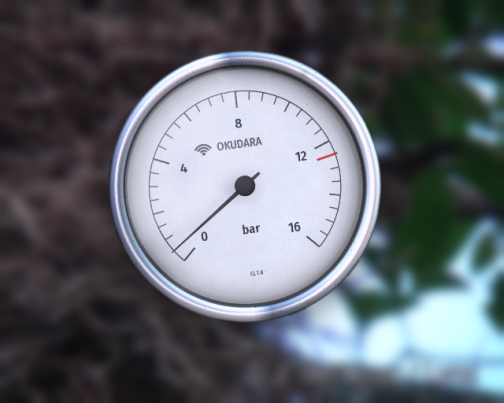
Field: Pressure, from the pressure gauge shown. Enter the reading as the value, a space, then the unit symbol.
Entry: 0.5 bar
